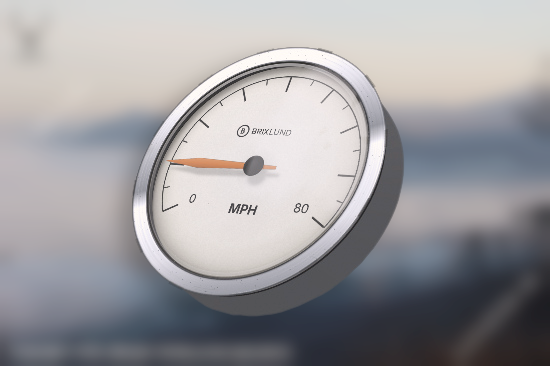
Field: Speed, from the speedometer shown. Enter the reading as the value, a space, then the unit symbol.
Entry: 10 mph
